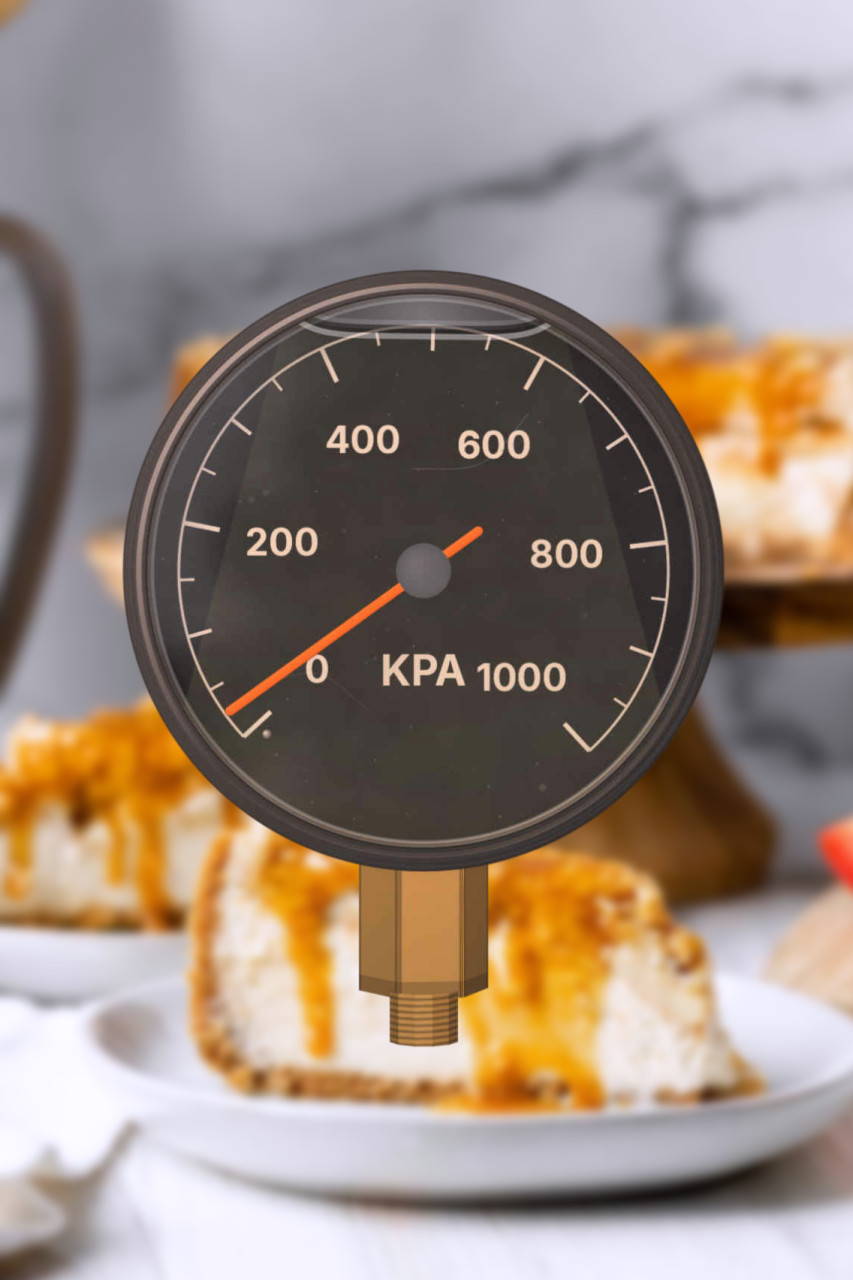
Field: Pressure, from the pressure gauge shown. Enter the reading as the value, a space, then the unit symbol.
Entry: 25 kPa
